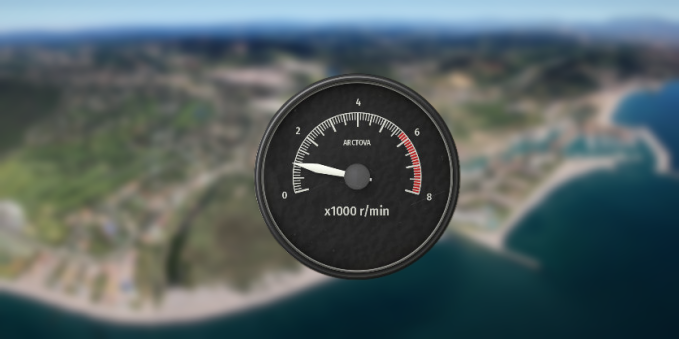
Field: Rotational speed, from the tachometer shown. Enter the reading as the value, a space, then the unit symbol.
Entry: 1000 rpm
